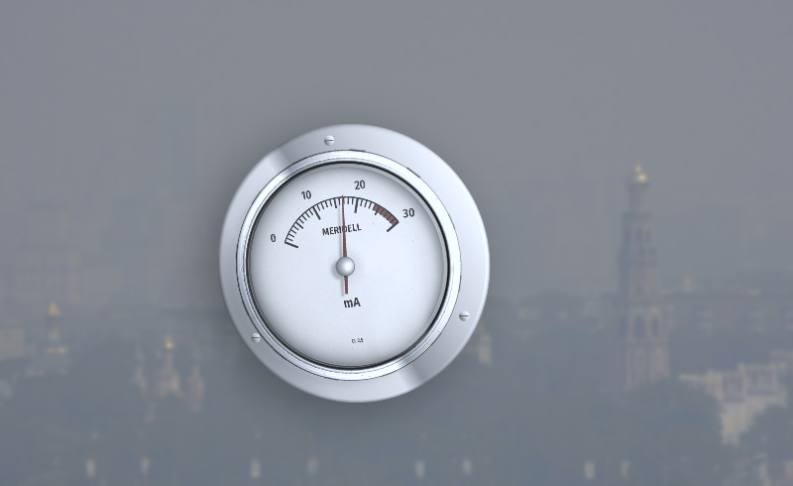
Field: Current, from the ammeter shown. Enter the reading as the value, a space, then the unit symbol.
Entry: 17 mA
